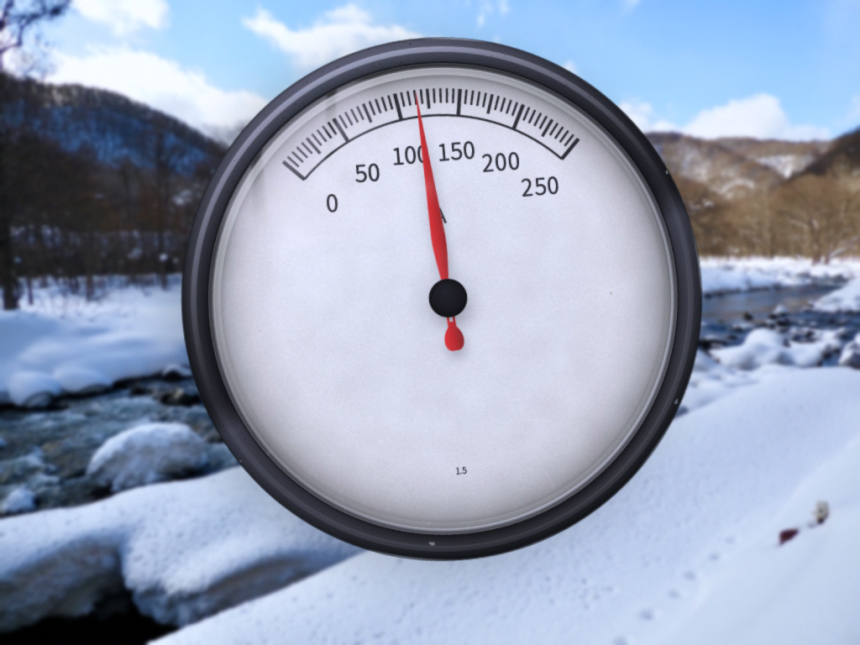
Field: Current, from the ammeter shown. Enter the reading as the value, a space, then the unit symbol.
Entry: 115 A
